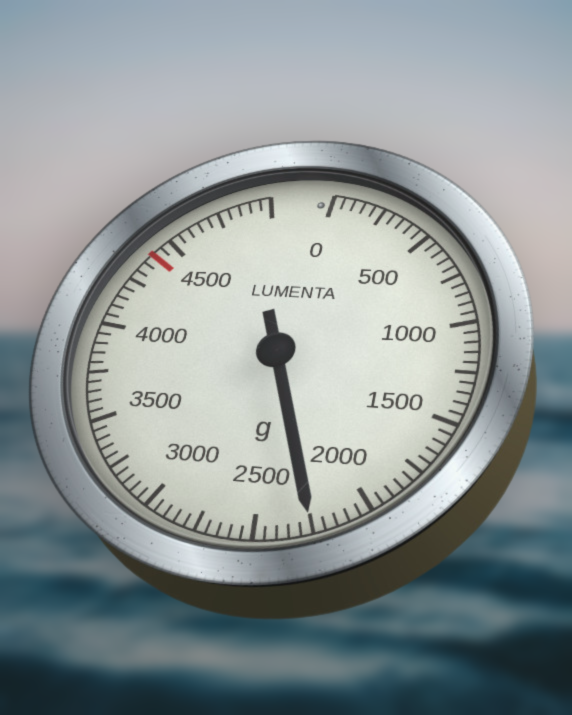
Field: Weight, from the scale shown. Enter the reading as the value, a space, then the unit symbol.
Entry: 2250 g
